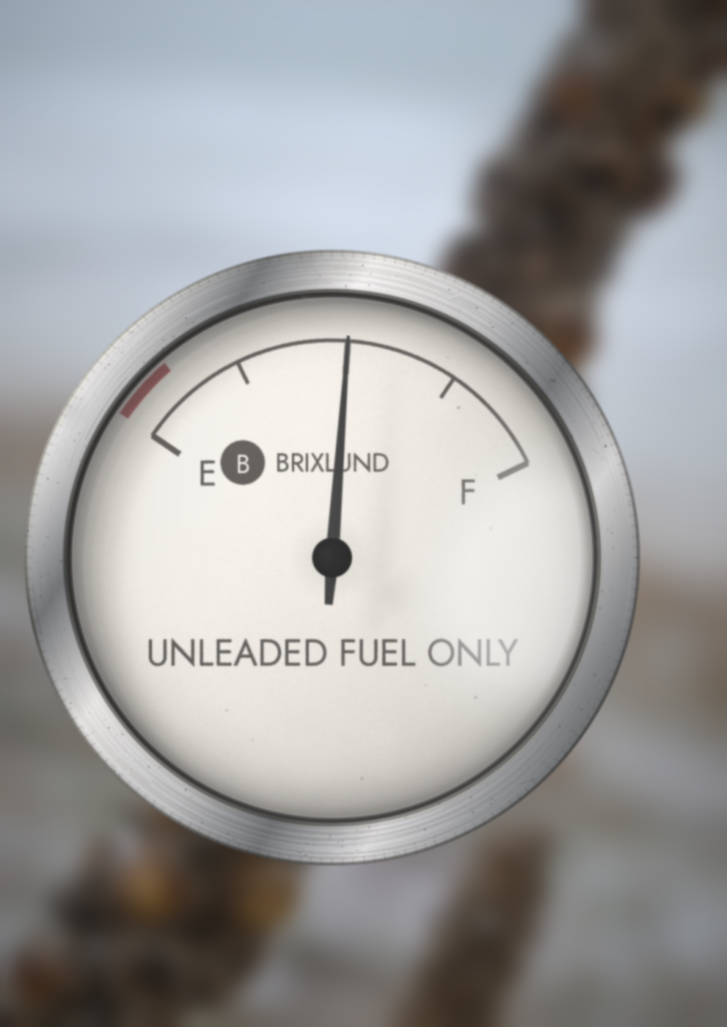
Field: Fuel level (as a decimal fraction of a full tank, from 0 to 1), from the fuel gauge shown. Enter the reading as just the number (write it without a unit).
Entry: 0.5
